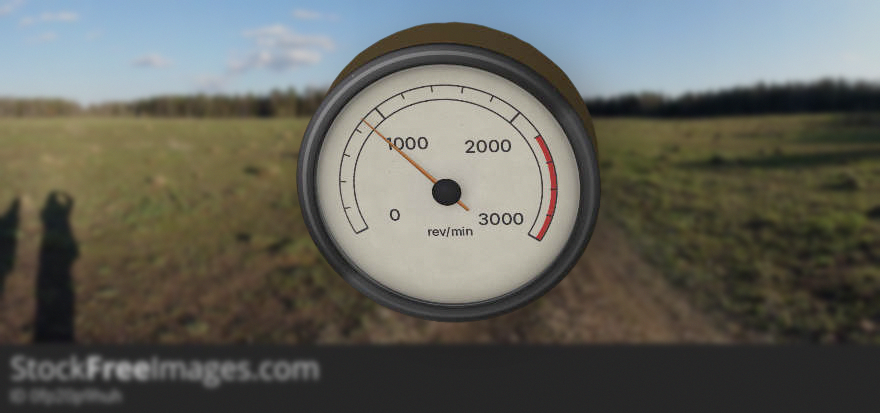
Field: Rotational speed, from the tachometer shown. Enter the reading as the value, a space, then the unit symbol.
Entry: 900 rpm
